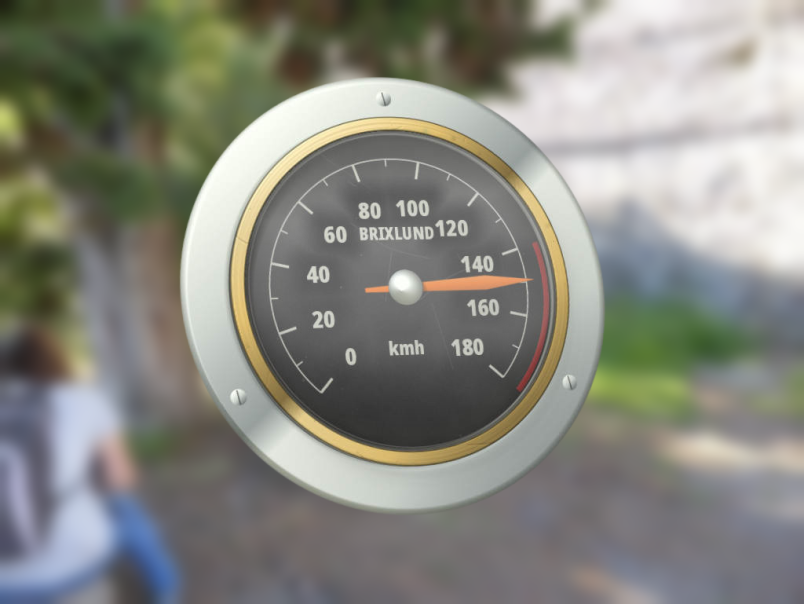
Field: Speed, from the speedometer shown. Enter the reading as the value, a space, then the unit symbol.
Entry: 150 km/h
